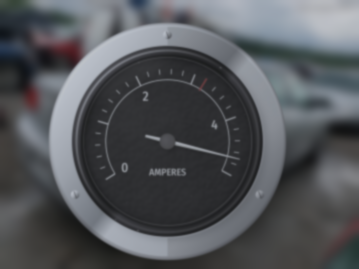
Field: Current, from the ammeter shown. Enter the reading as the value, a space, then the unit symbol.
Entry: 4.7 A
